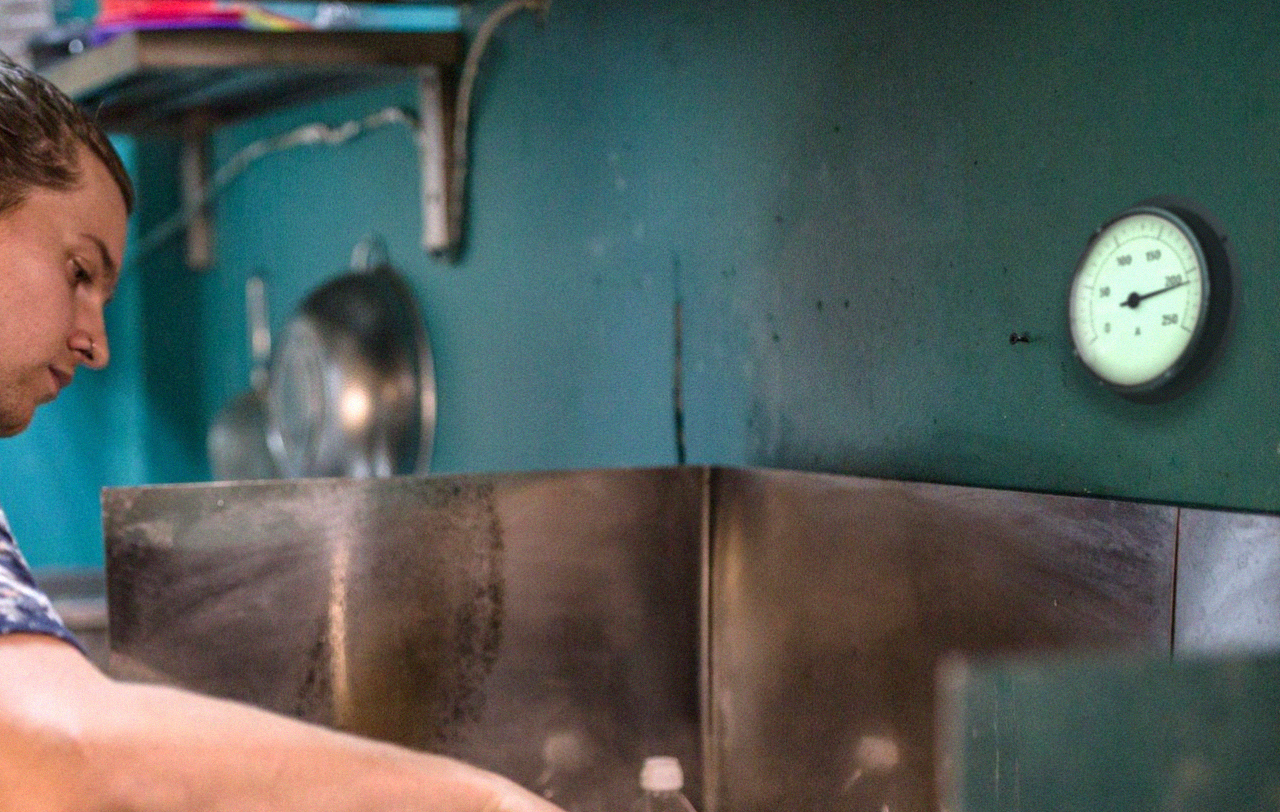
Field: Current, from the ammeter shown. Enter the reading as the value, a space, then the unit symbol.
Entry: 210 A
